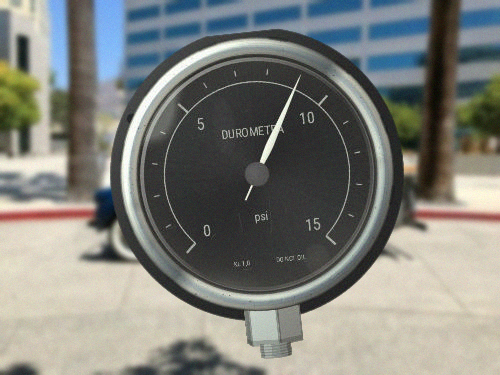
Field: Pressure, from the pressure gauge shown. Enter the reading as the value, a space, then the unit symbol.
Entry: 9 psi
